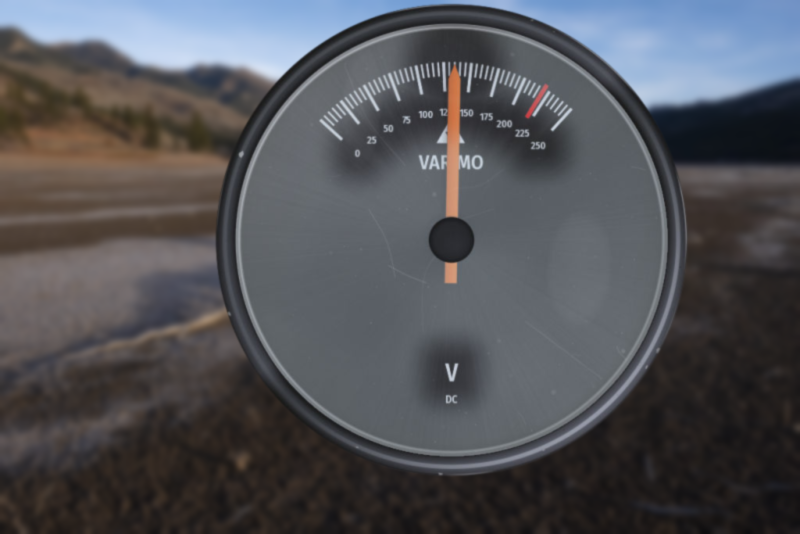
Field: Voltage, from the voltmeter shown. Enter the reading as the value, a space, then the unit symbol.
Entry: 135 V
